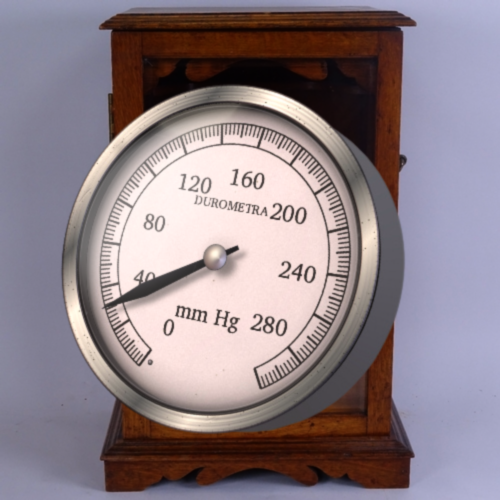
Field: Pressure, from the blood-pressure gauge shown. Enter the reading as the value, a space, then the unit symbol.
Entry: 30 mmHg
